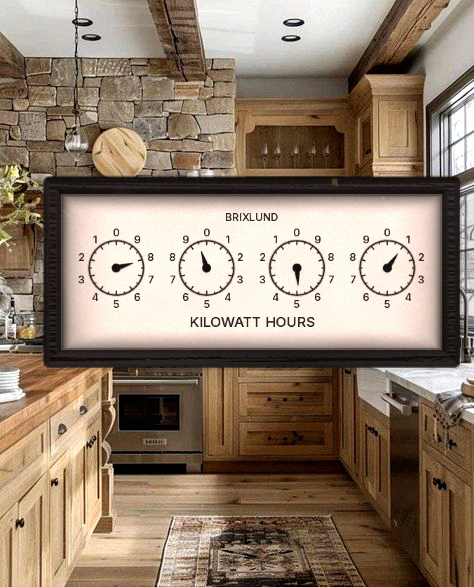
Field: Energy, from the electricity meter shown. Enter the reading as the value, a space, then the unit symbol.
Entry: 7951 kWh
